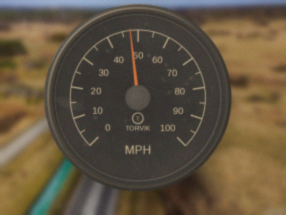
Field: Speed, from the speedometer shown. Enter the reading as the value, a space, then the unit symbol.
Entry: 47.5 mph
